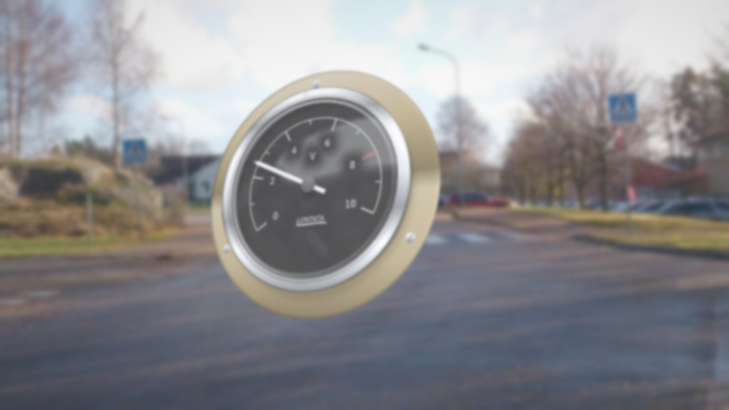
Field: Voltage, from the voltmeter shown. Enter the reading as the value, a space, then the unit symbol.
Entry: 2.5 V
